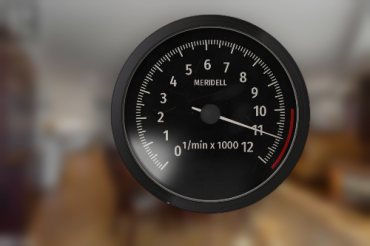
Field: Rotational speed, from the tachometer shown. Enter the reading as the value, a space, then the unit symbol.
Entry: 11000 rpm
